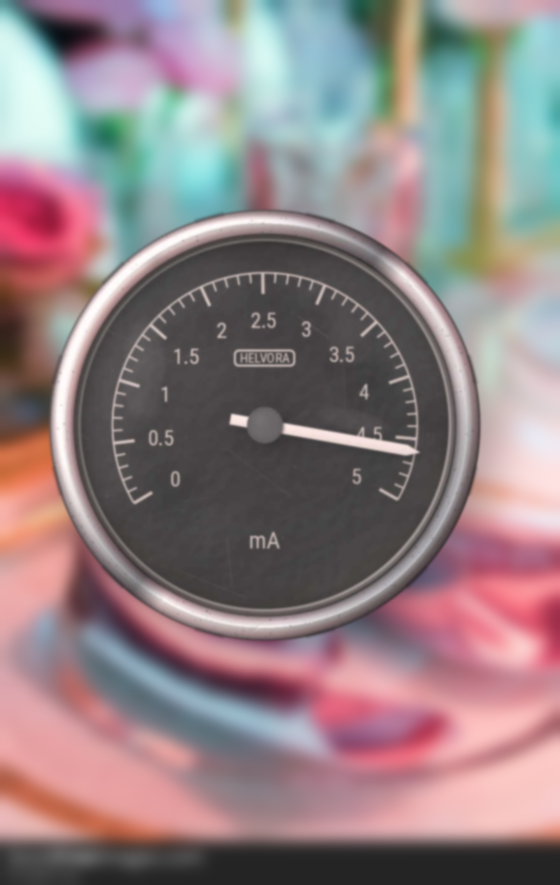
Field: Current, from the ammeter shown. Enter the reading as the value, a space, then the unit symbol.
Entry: 4.6 mA
